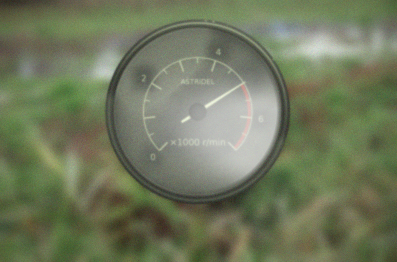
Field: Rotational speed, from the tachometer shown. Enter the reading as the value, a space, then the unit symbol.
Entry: 5000 rpm
